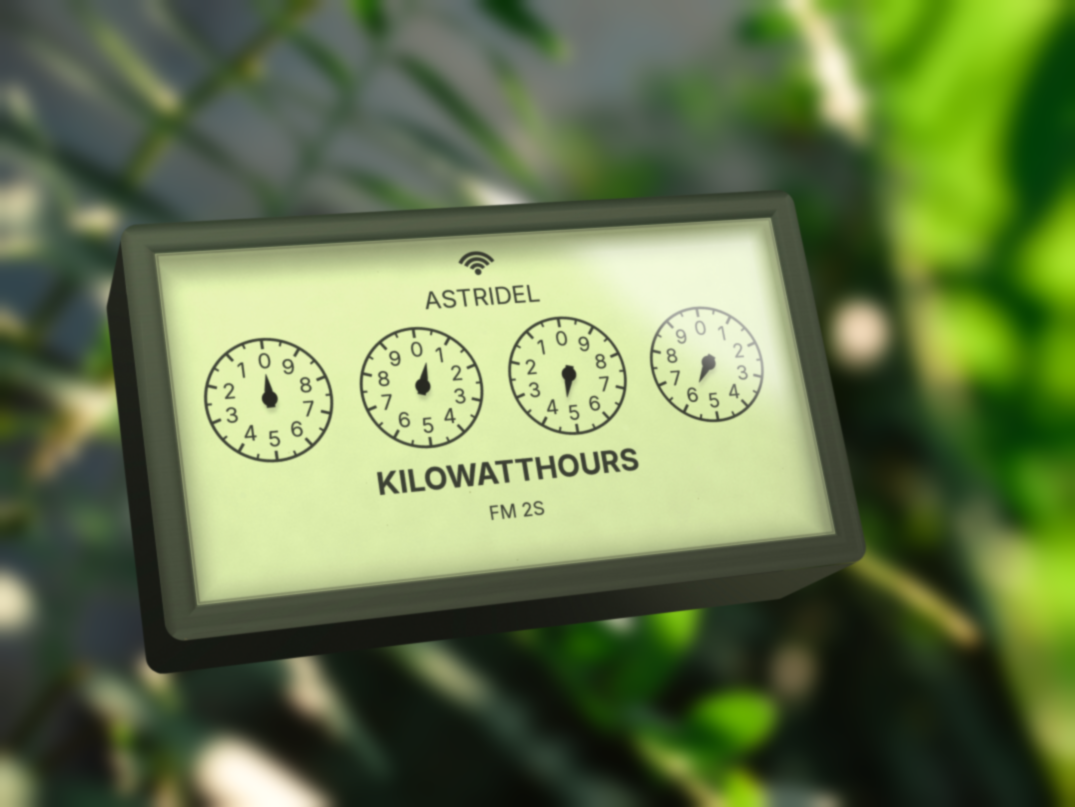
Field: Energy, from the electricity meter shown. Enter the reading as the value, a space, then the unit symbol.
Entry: 46 kWh
